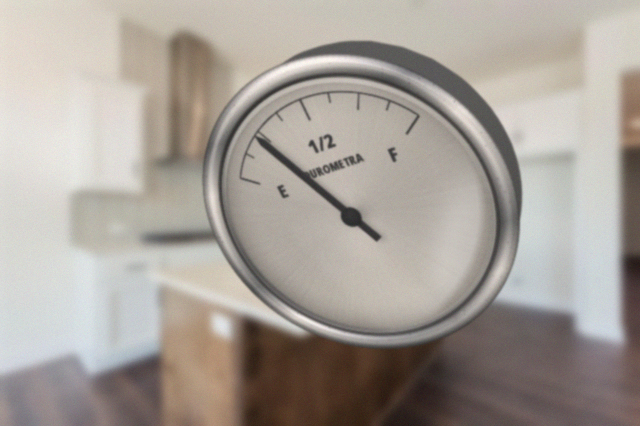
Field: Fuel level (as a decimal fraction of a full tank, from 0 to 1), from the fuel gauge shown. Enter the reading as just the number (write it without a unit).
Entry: 0.25
